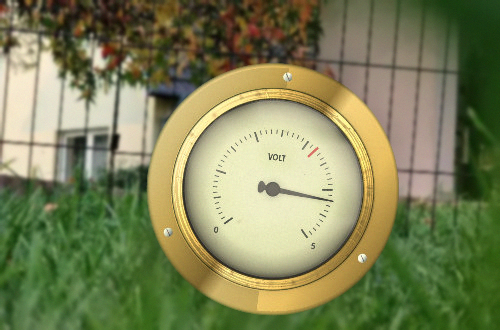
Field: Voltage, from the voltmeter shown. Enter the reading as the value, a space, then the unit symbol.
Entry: 4.2 V
